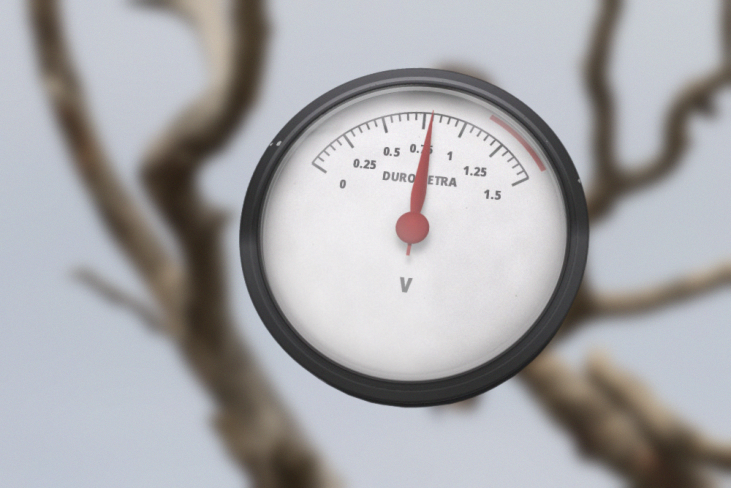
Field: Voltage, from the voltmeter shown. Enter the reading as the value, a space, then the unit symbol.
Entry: 0.8 V
